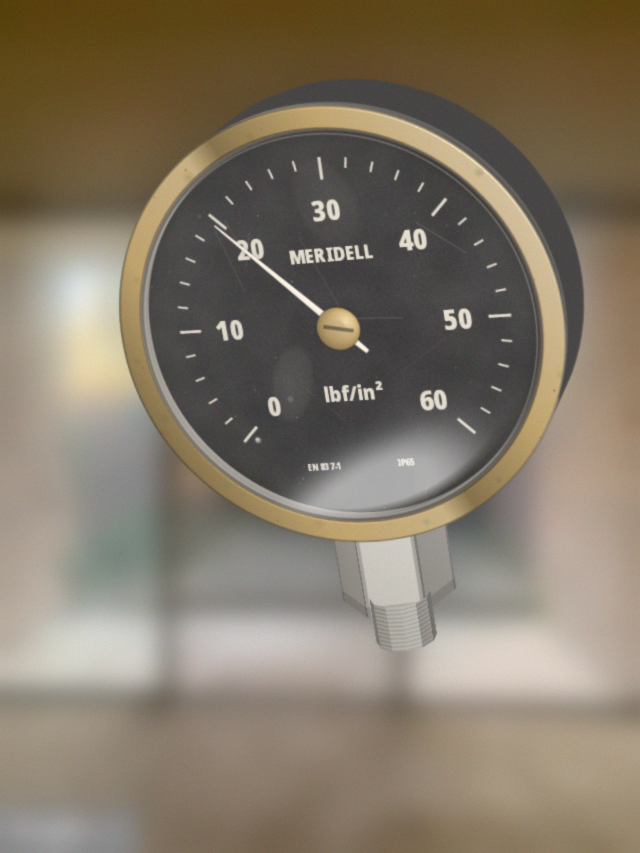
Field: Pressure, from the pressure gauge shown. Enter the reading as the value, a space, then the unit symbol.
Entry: 20 psi
